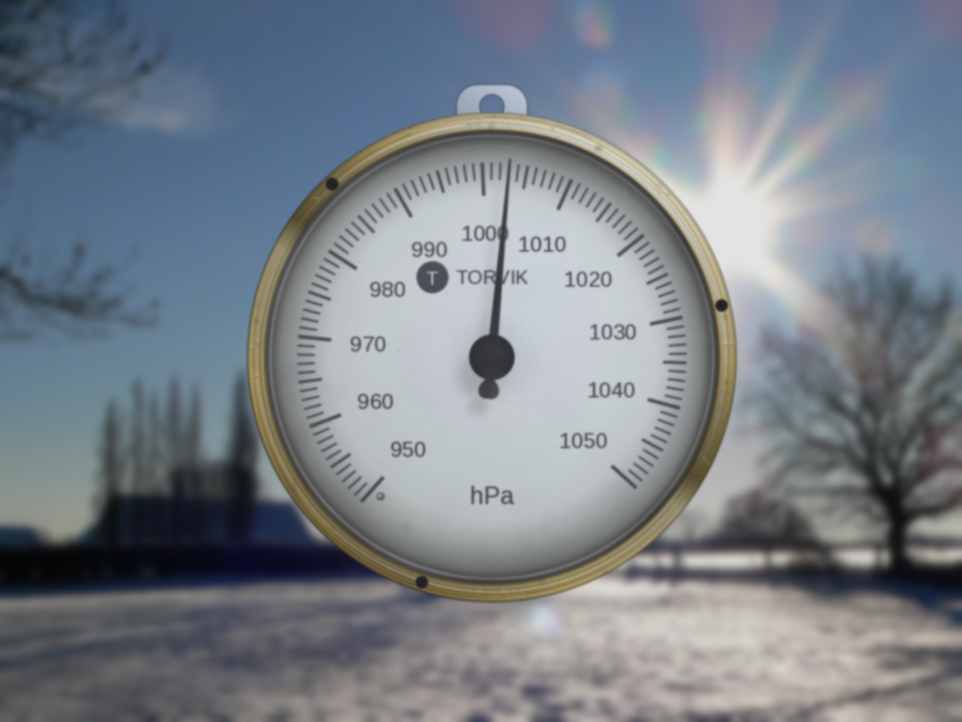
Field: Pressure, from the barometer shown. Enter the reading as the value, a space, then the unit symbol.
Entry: 1003 hPa
